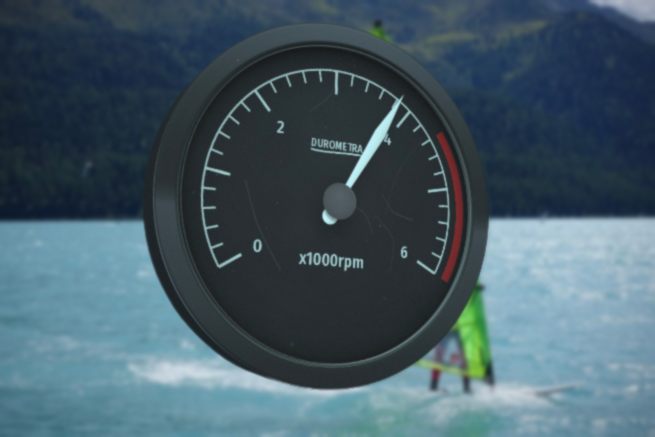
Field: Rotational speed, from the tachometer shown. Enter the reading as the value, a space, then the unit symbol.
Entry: 3800 rpm
